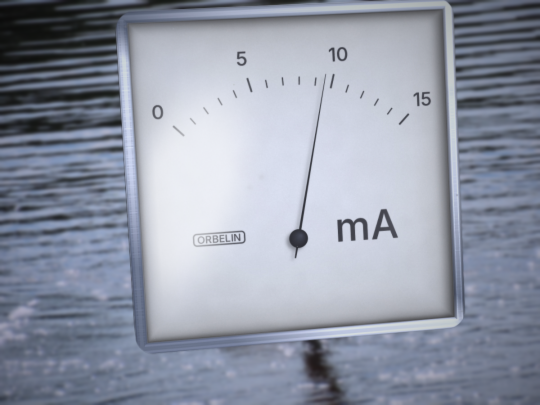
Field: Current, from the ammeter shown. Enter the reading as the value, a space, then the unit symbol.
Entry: 9.5 mA
